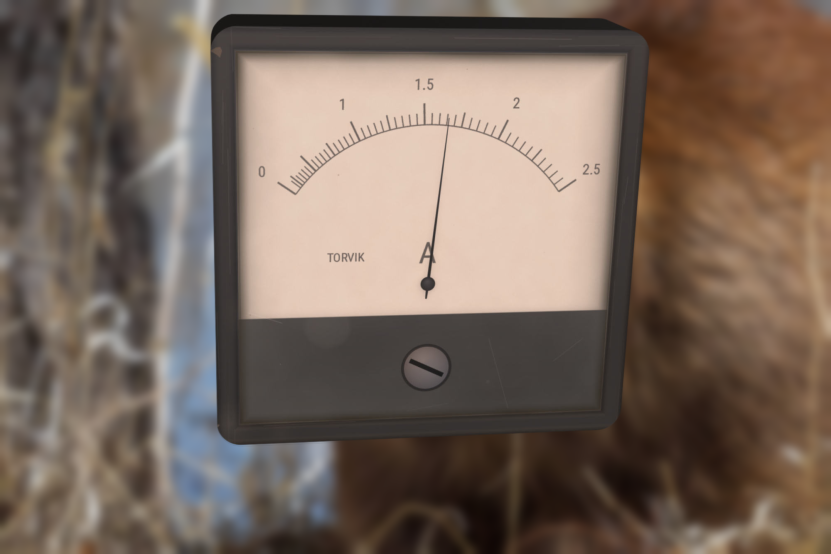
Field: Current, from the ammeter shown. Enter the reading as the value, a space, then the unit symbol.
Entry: 1.65 A
